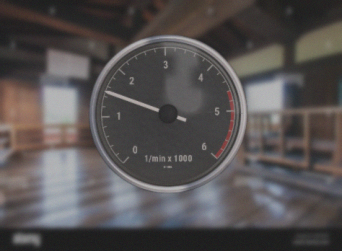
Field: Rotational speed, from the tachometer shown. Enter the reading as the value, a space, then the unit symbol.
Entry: 1500 rpm
